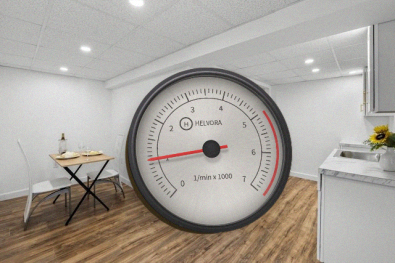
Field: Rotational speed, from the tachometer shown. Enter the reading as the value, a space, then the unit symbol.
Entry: 1000 rpm
